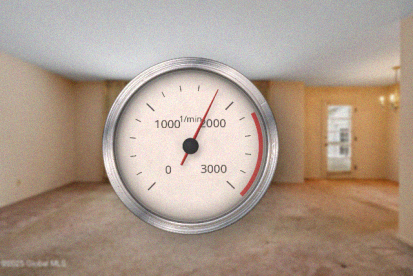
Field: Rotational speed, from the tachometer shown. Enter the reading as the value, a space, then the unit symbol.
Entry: 1800 rpm
